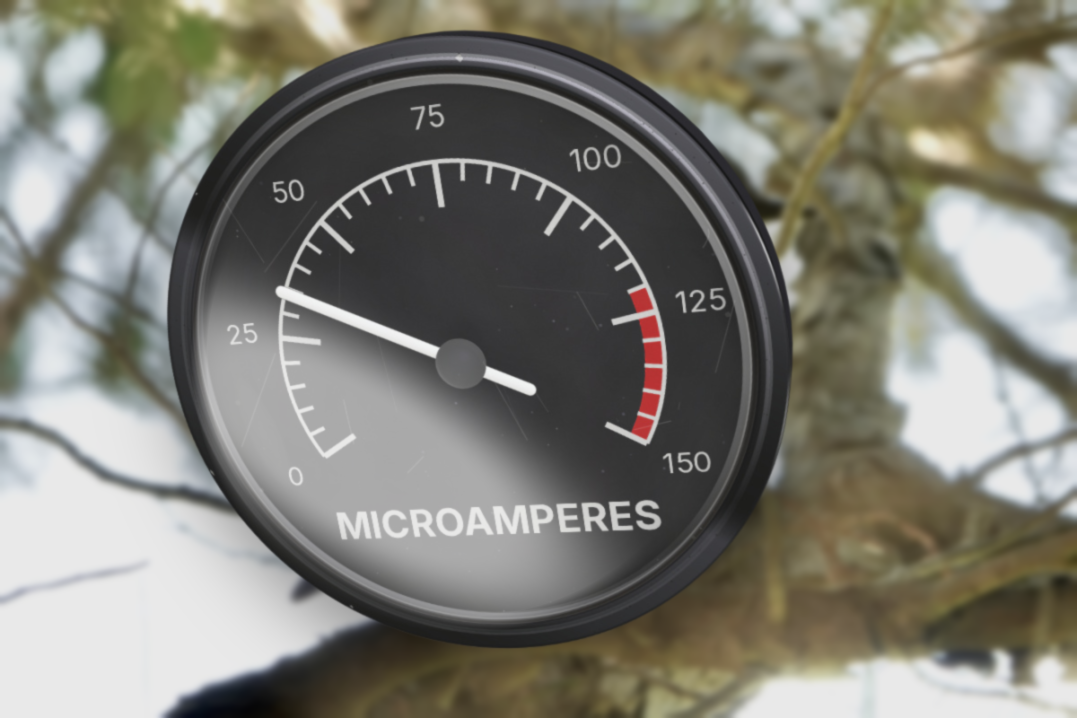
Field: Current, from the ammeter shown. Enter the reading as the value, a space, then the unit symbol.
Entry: 35 µA
